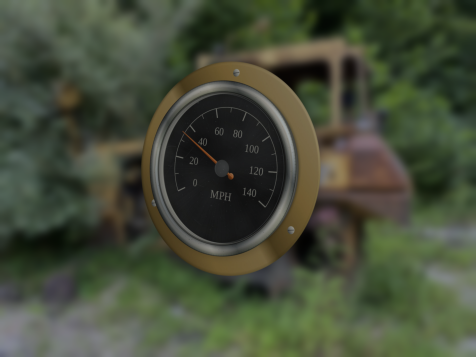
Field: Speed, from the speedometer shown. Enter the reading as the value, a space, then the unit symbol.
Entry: 35 mph
